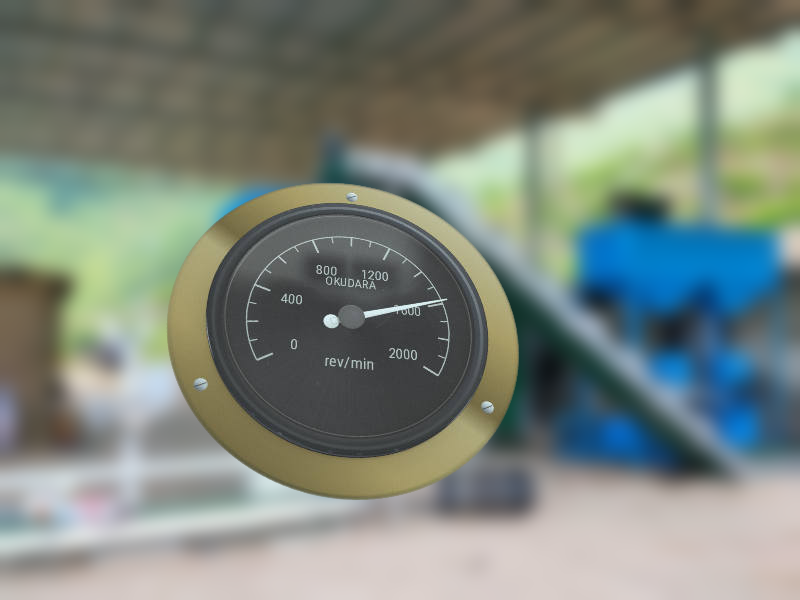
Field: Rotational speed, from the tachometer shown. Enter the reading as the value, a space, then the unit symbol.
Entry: 1600 rpm
